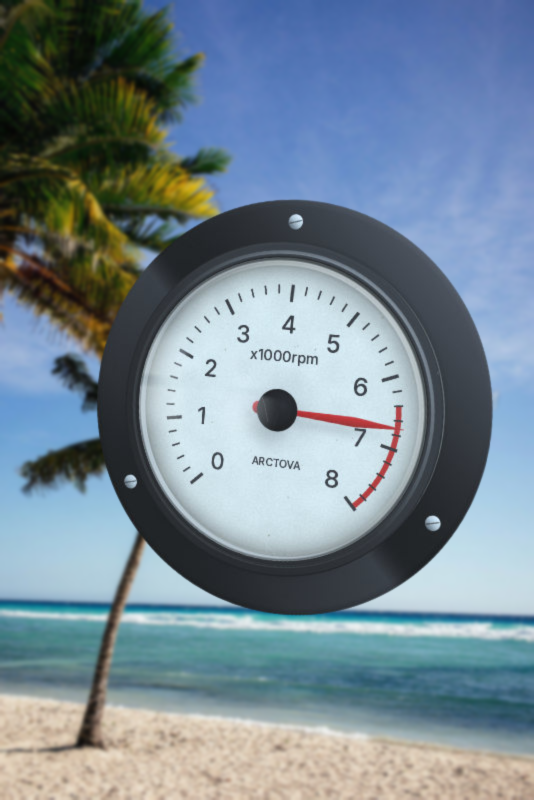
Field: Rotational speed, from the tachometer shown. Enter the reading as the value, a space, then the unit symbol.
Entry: 6700 rpm
